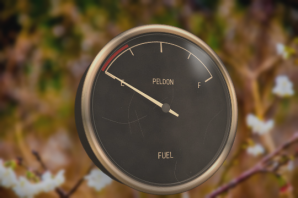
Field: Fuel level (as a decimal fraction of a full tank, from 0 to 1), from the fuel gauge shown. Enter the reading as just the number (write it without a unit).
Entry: 0
